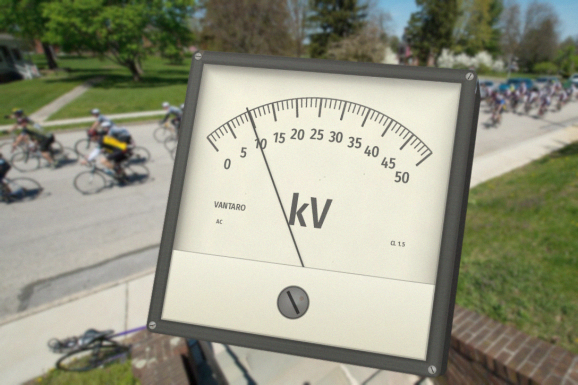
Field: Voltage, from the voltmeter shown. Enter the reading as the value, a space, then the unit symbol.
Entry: 10 kV
